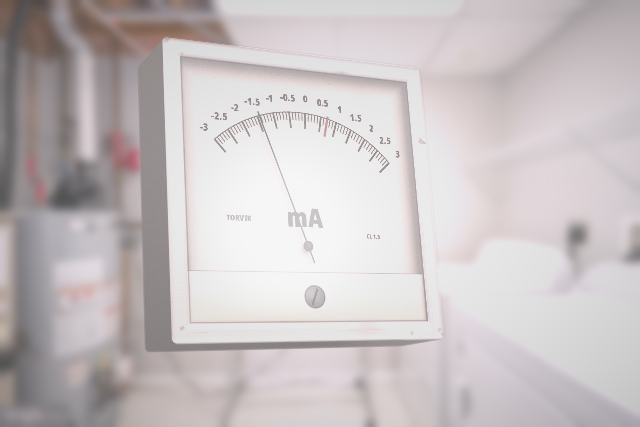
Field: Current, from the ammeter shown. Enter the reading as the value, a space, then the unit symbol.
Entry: -1.5 mA
